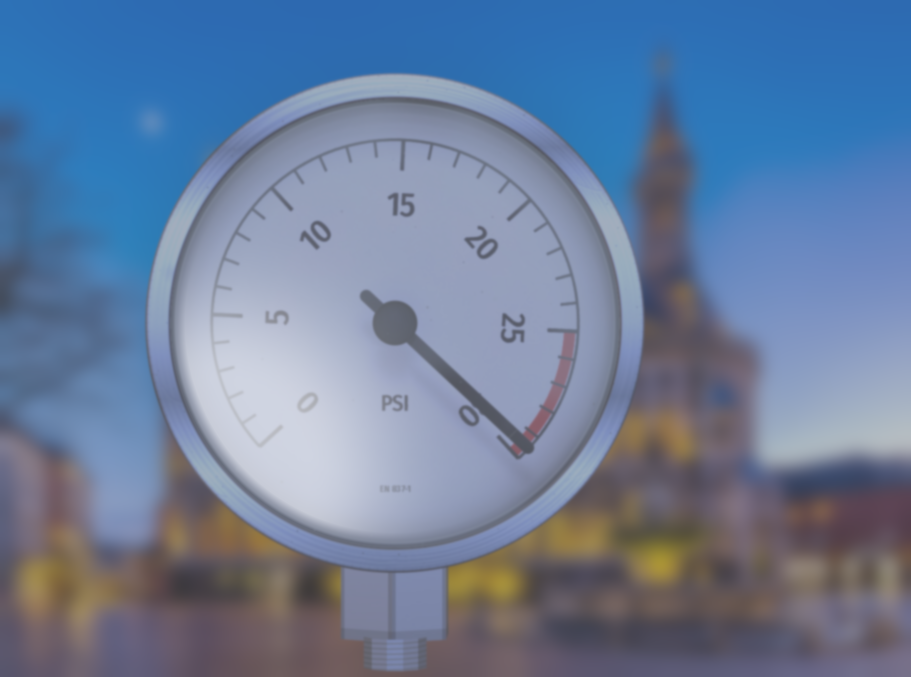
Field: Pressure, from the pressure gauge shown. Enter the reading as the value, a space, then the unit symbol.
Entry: 29.5 psi
